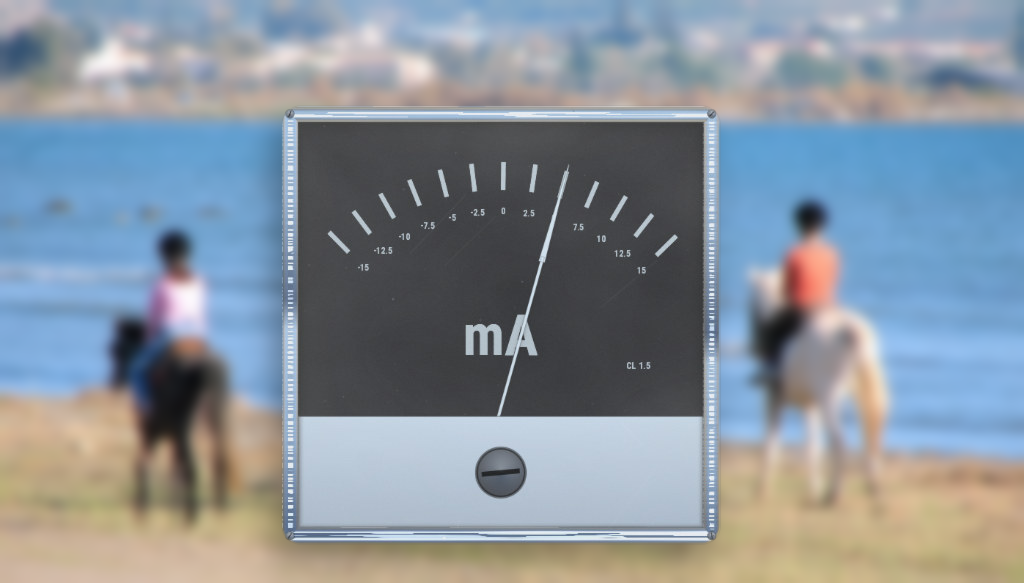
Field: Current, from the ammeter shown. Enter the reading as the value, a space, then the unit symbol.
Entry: 5 mA
